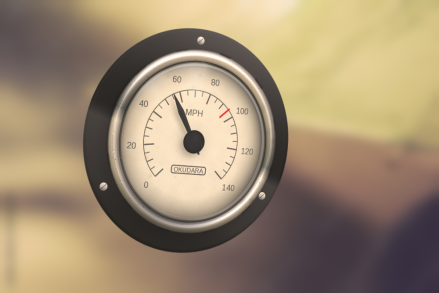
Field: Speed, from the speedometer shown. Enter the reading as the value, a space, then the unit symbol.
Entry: 55 mph
